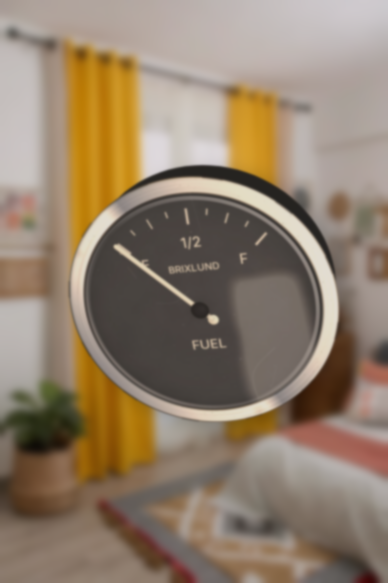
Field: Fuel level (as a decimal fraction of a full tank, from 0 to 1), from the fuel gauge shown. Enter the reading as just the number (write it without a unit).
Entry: 0
